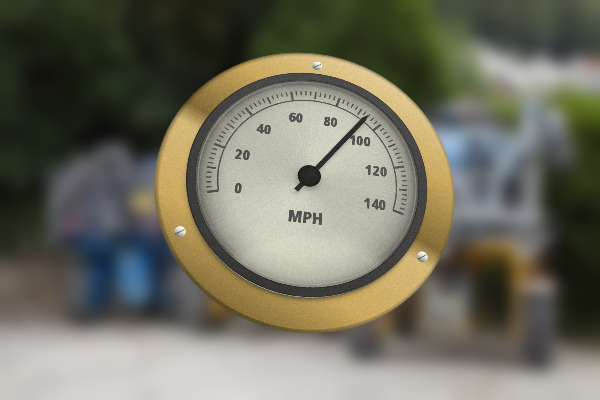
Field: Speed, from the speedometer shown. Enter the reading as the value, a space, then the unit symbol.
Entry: 94 mph
